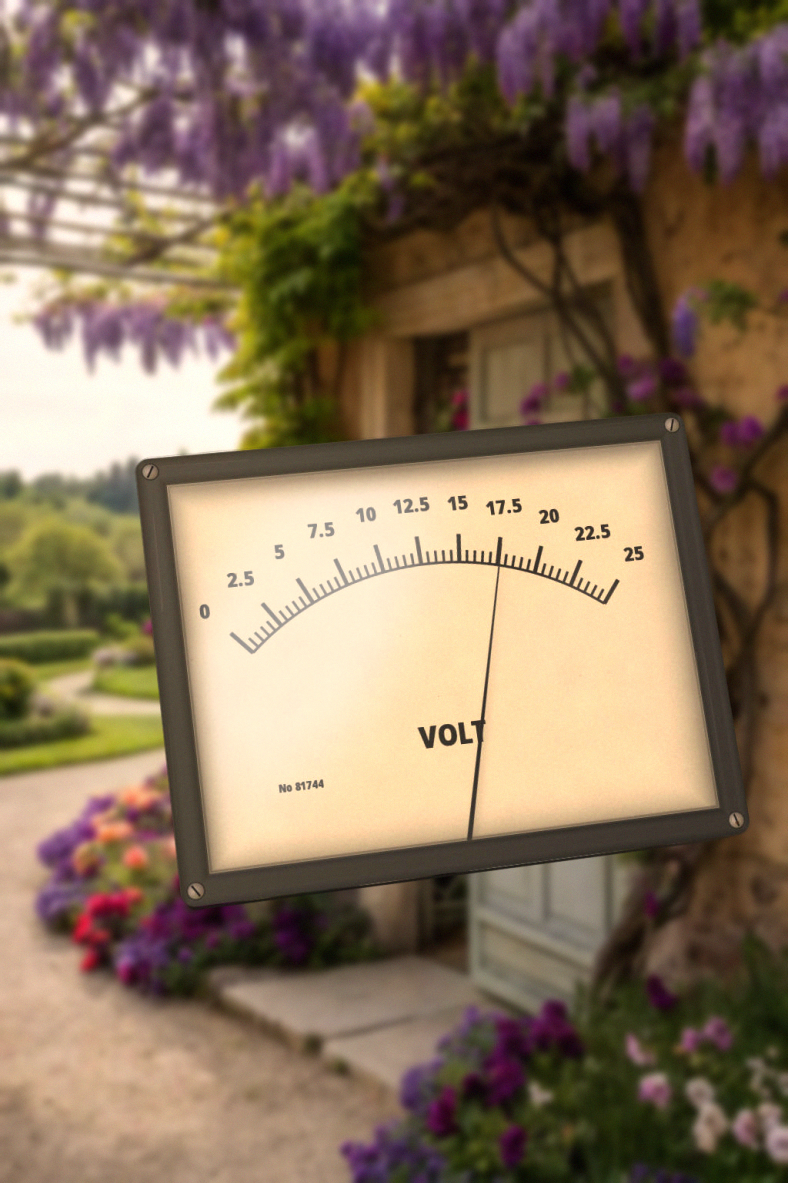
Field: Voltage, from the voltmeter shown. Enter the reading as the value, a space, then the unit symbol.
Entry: 17.5 V
